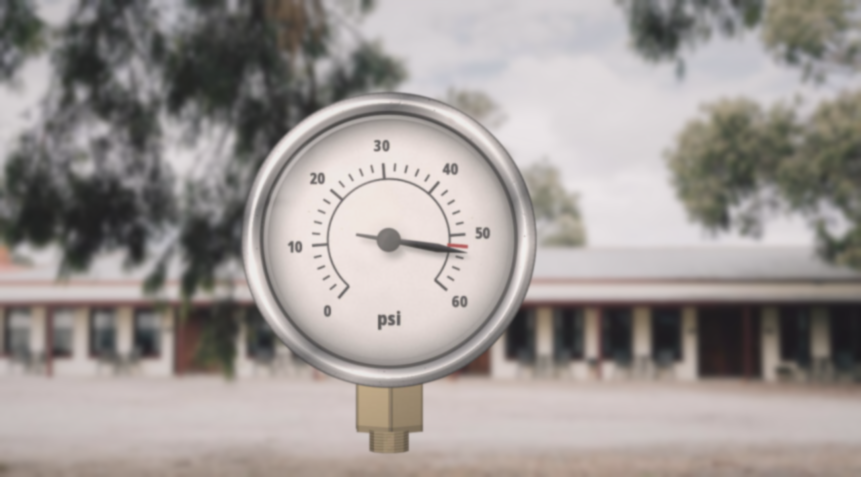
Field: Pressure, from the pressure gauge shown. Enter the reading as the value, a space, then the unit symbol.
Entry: 53 psi
